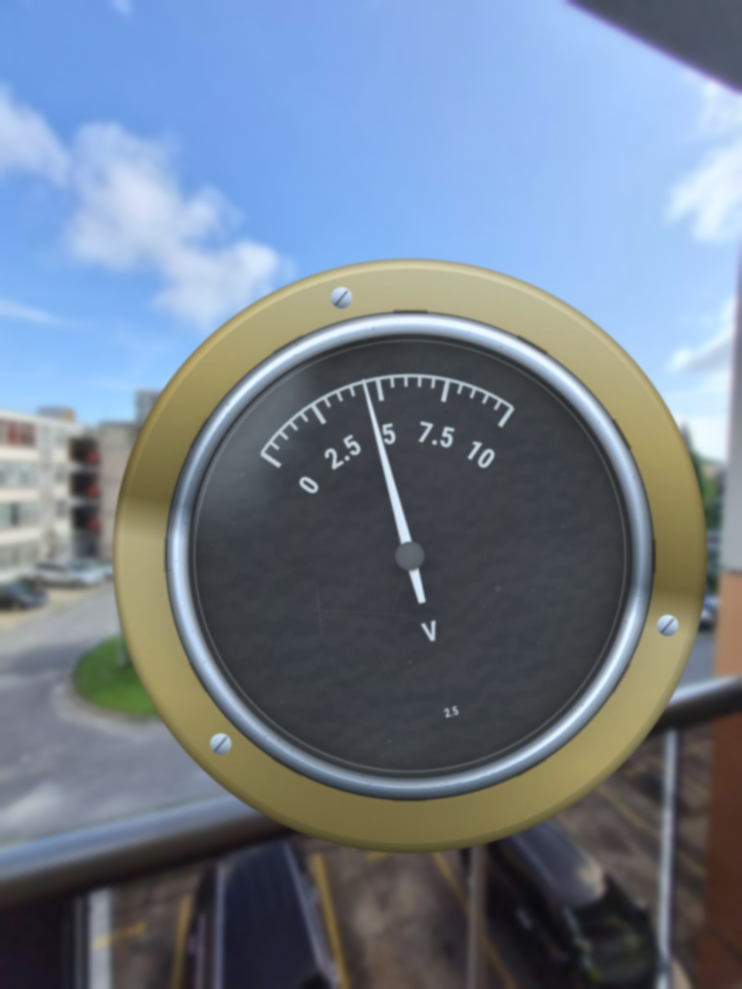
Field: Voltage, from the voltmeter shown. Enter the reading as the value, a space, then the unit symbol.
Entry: 4.5 V
